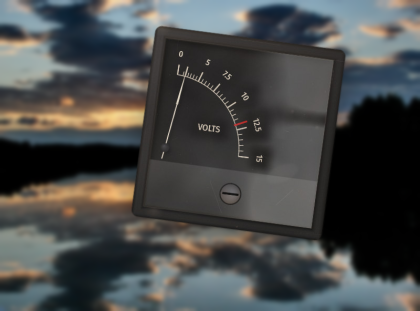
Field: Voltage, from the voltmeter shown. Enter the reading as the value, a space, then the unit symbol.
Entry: 2.5 V
